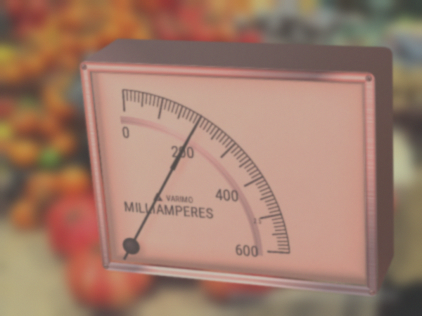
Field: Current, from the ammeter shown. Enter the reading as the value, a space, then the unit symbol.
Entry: 200 mA
